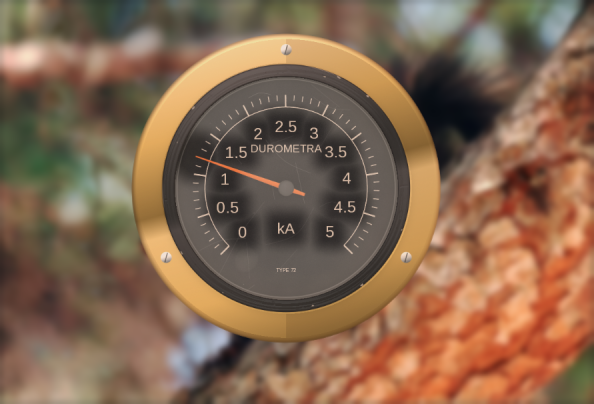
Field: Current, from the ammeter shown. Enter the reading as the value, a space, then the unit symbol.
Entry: 1.2 kA
